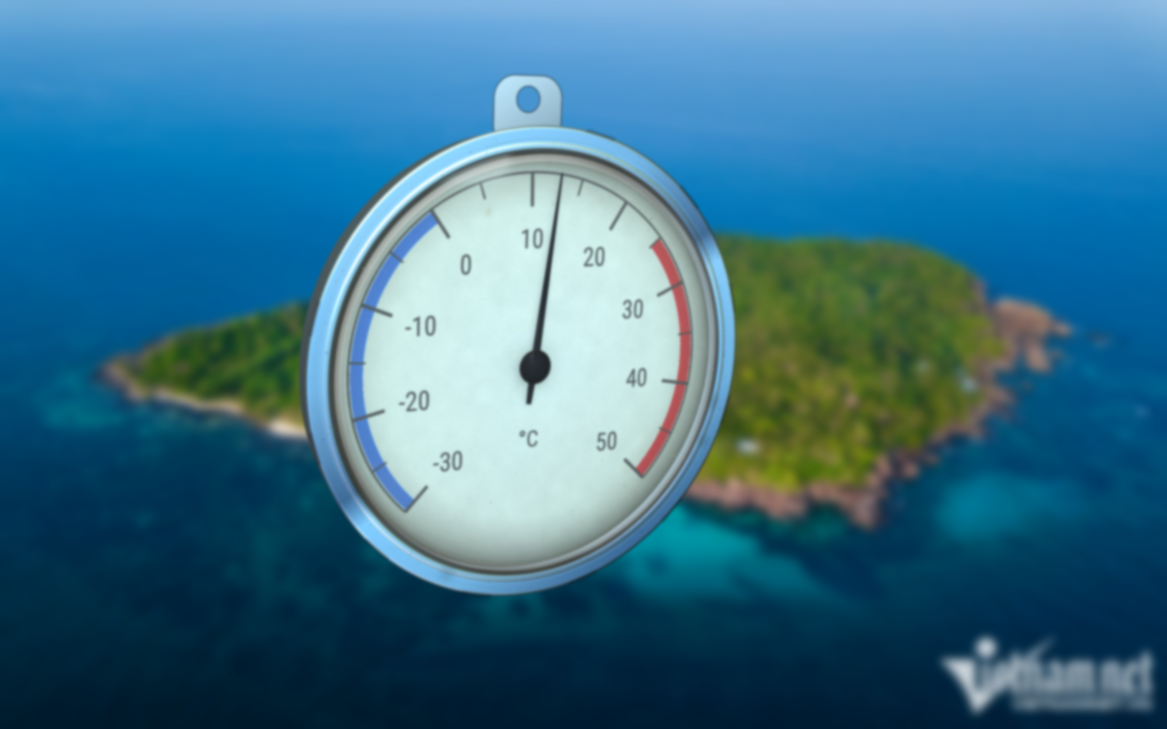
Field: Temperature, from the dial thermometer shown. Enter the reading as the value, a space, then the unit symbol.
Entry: 12.5 °C
